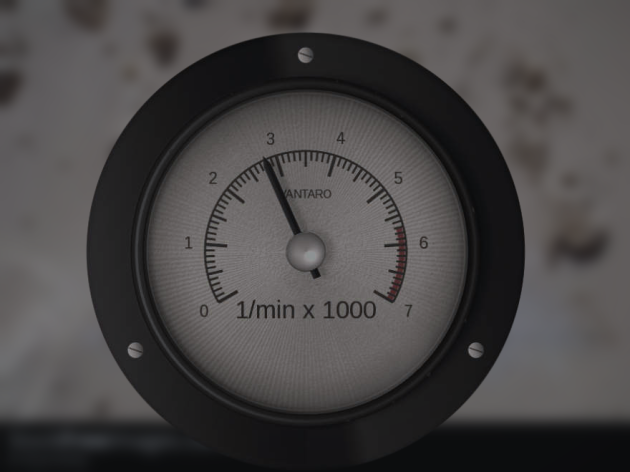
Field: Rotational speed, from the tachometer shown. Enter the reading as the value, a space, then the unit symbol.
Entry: 2800 rpm
